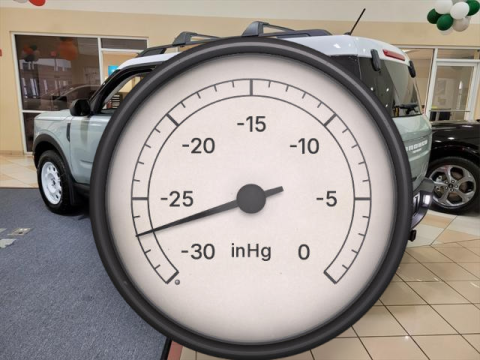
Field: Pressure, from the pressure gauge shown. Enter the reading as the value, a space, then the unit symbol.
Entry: -27 inHg
